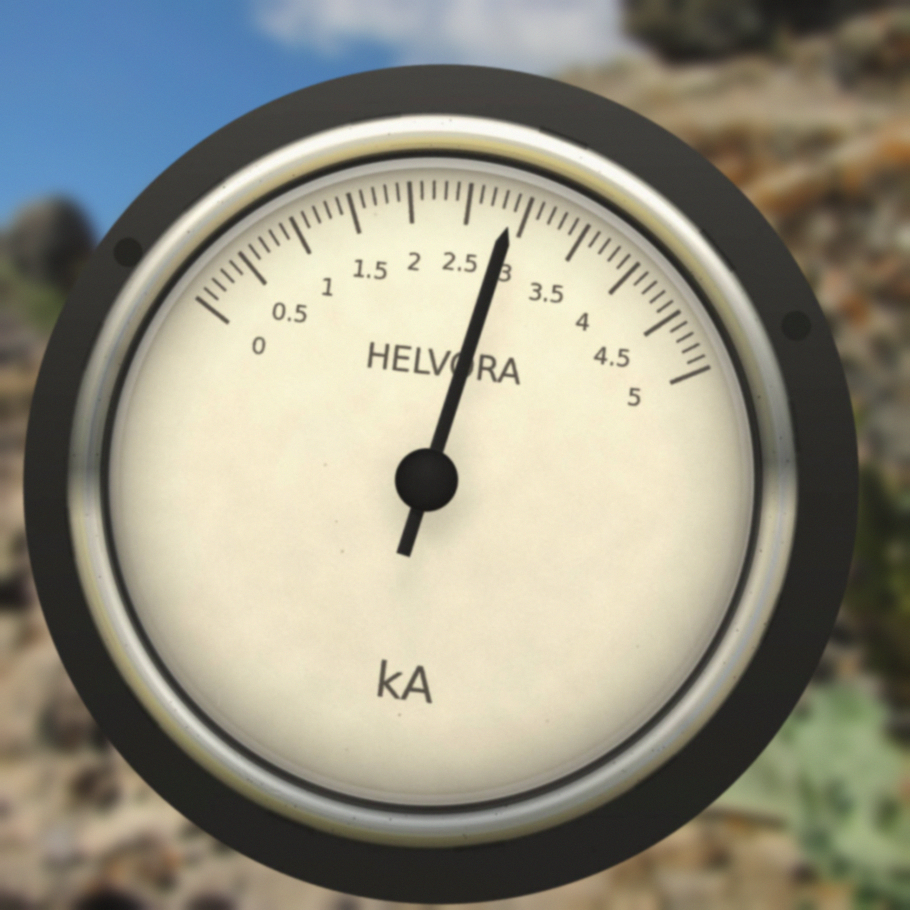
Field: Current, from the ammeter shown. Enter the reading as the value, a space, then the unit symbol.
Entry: 2.9 kA
